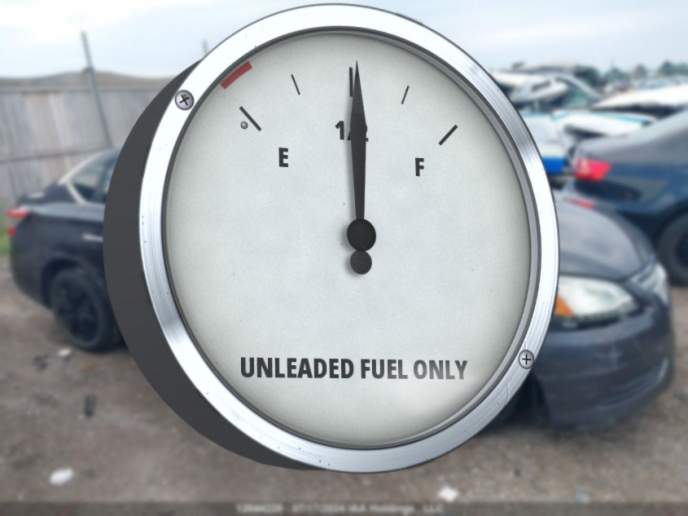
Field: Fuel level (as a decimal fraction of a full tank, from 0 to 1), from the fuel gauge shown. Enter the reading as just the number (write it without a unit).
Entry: 0.5
